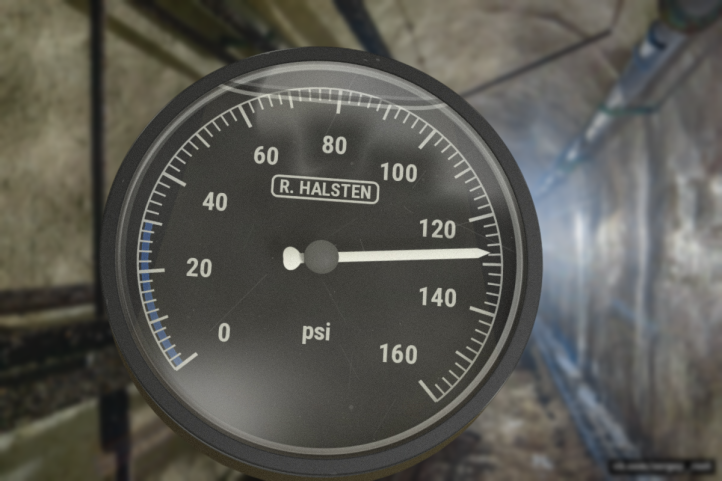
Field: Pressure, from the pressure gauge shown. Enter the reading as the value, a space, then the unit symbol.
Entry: 128 psi
